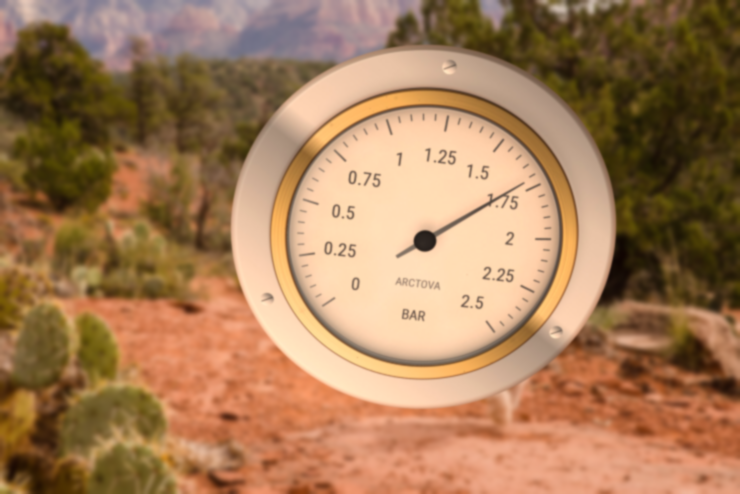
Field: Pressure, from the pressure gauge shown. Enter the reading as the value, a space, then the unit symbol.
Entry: 1.7 bar
